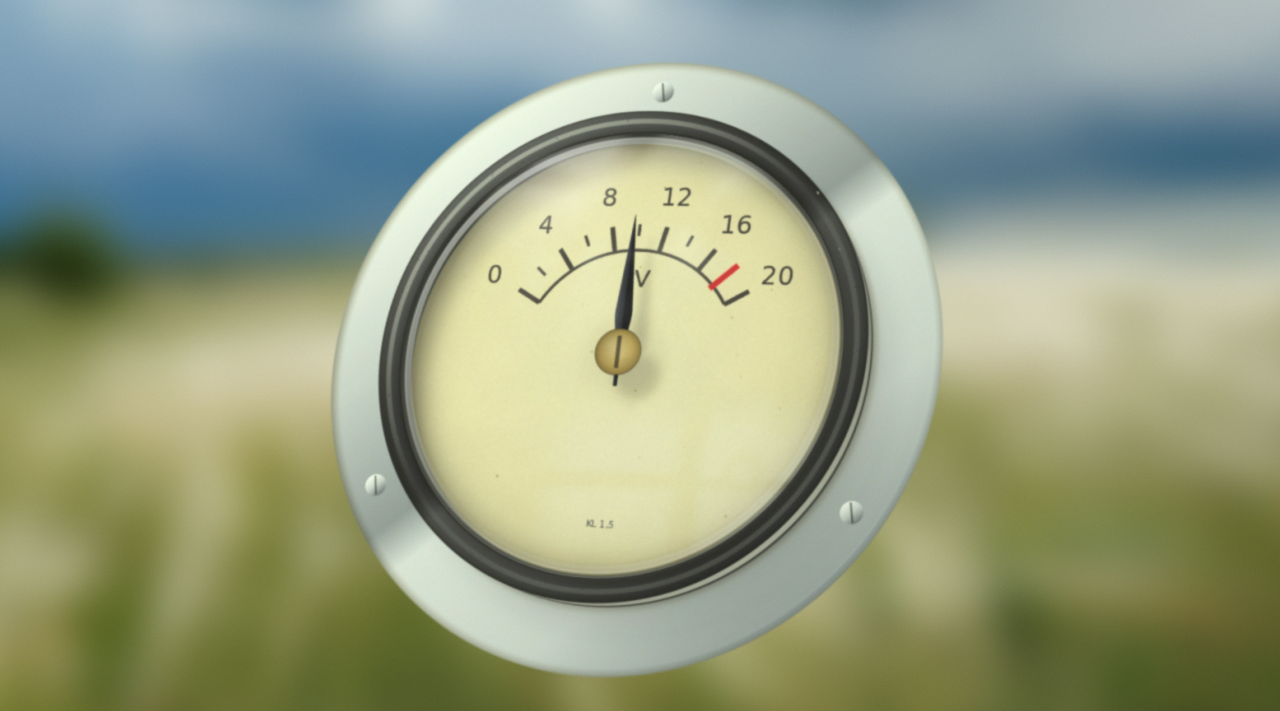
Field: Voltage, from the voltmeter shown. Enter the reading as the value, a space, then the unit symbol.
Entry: 10 kV
